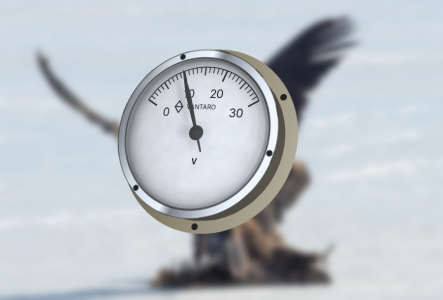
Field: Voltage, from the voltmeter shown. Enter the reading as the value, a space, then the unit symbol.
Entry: 10 V
